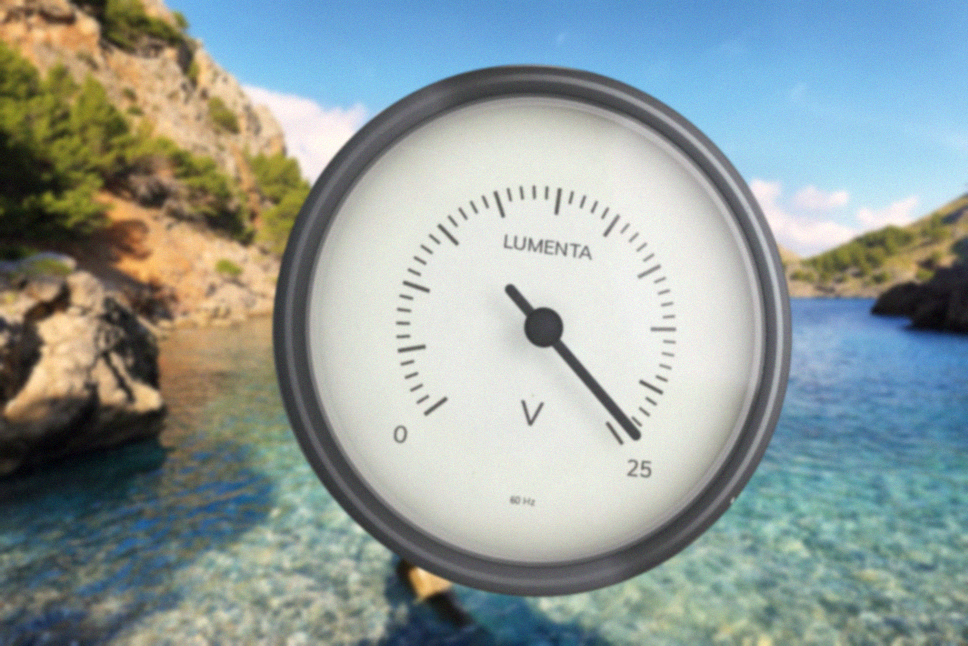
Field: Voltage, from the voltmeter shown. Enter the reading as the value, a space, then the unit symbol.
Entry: 24.5 V
